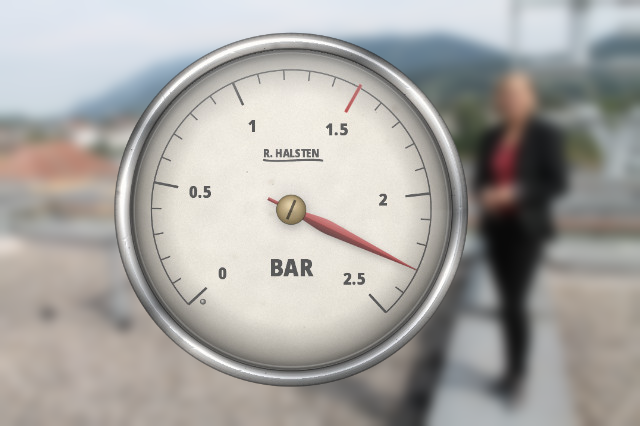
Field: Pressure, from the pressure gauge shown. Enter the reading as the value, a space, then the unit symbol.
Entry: 2.3 bar
